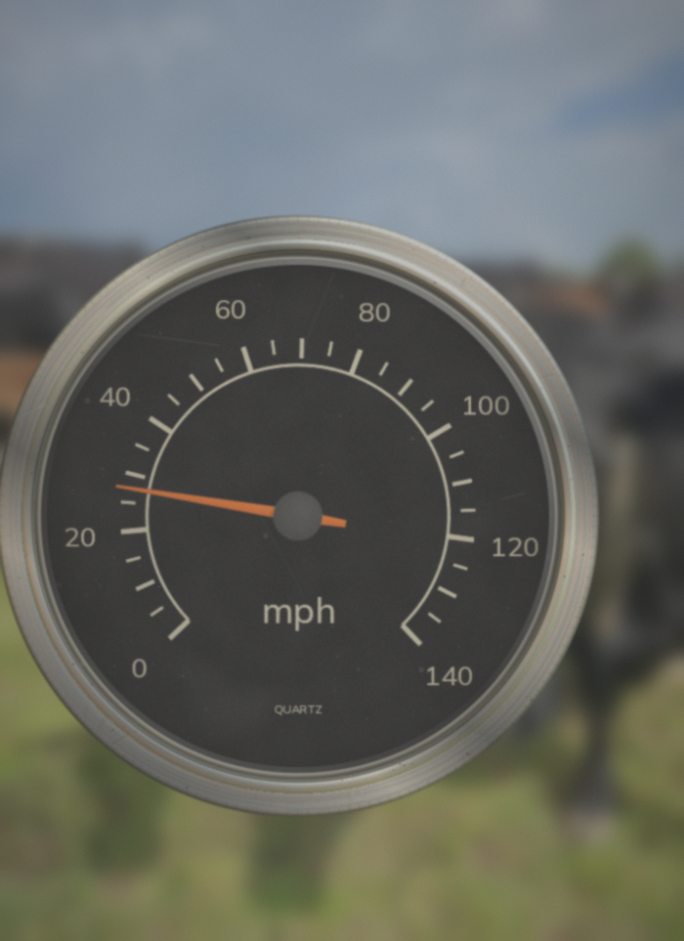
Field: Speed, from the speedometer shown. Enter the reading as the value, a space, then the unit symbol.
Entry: 27.5 mph
